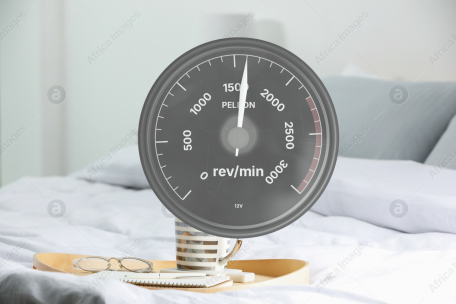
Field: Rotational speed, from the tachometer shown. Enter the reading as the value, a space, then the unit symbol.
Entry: 1600 rpm
